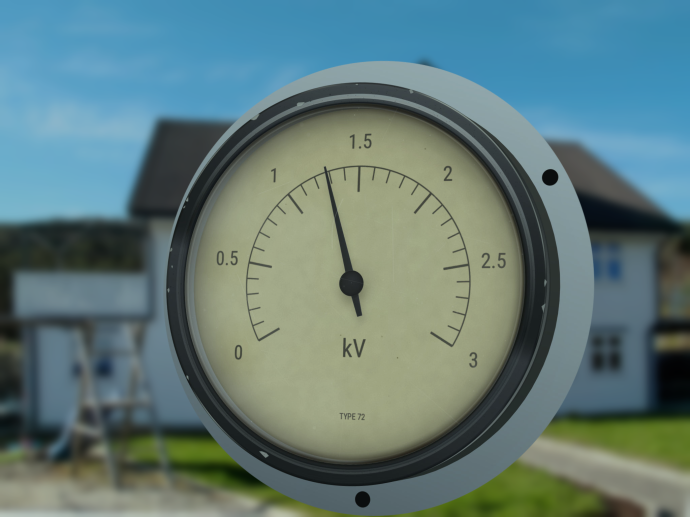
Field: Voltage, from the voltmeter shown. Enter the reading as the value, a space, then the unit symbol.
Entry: 1.3 kV
